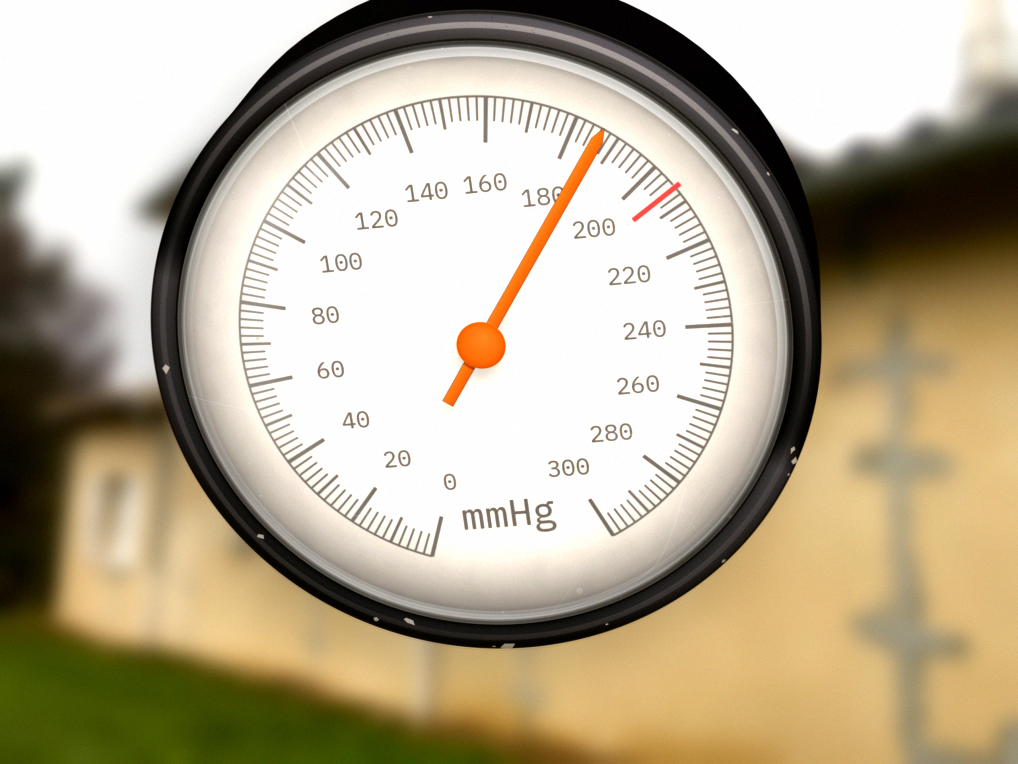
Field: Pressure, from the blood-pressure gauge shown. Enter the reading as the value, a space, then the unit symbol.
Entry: 186 mmHg
